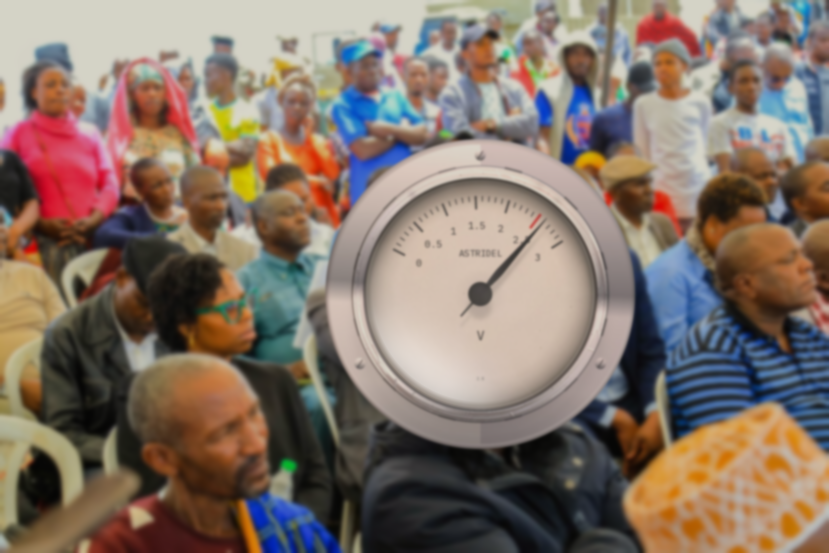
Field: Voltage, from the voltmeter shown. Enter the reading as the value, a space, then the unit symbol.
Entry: 2.6 V
